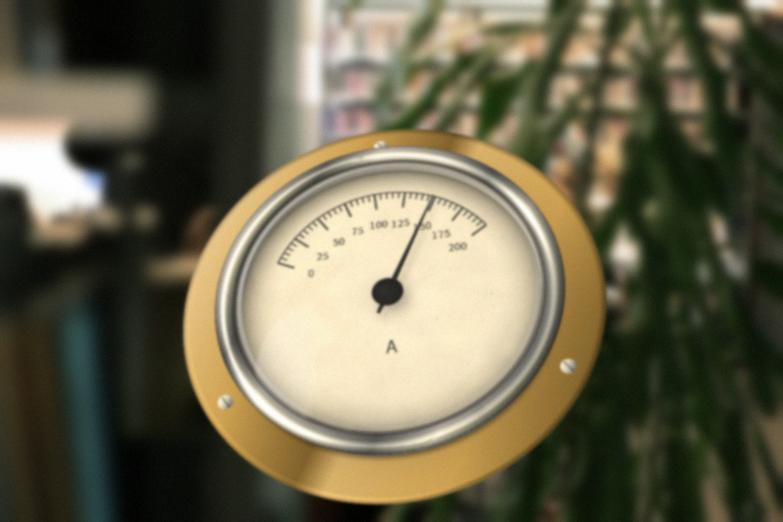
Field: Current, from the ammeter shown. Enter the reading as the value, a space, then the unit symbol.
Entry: 150 A
